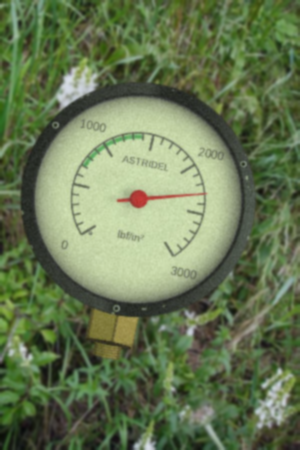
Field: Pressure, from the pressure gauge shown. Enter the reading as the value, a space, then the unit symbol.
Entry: 2300 psi
